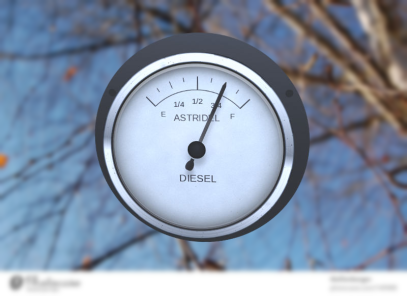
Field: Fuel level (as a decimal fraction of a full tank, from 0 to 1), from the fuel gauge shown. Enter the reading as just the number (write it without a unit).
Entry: 0.75
